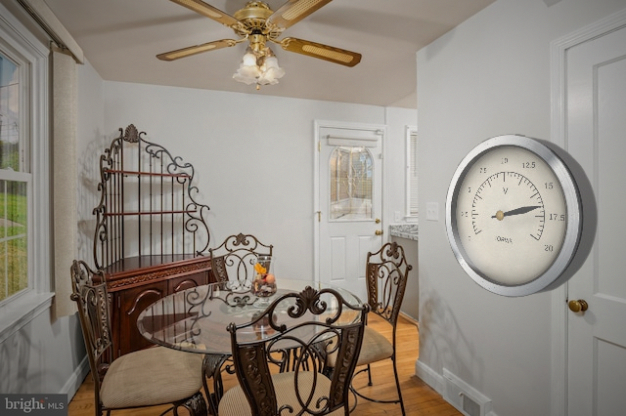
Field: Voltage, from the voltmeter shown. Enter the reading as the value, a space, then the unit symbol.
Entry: 16.5 V
